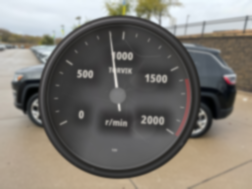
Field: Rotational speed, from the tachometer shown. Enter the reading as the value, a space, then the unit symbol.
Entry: 900 rpm
